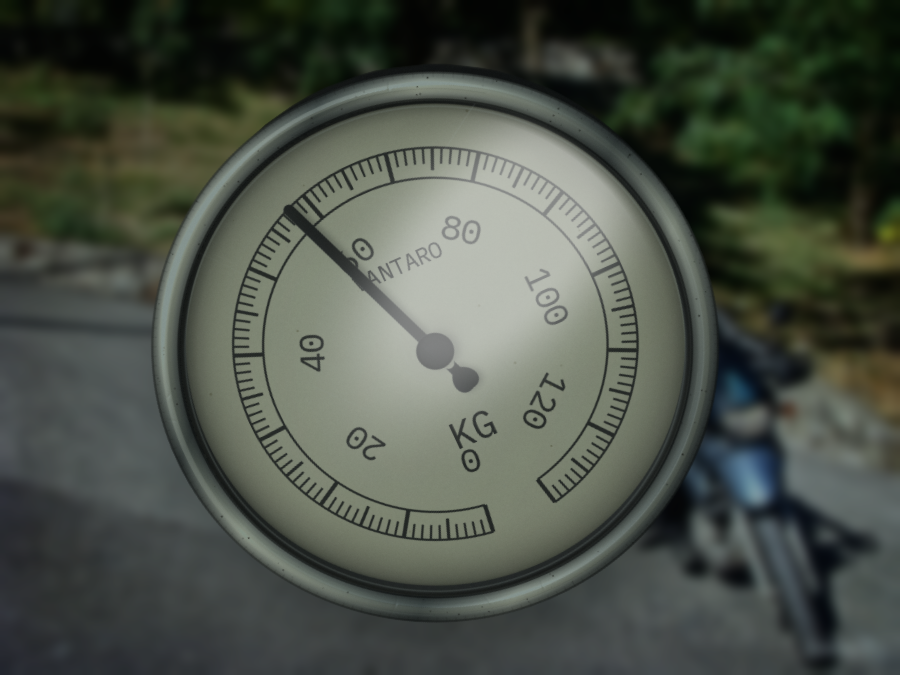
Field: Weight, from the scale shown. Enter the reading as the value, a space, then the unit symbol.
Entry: 58 kg
